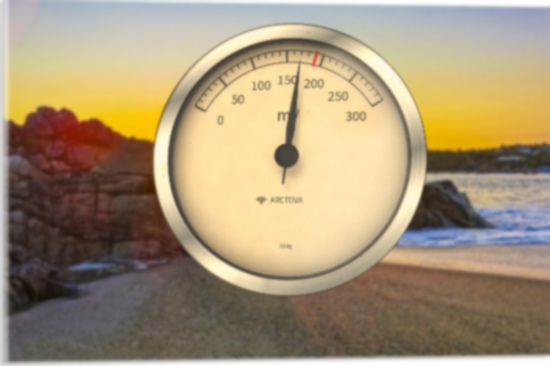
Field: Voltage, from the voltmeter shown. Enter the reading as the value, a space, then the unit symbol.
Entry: 170 mV
